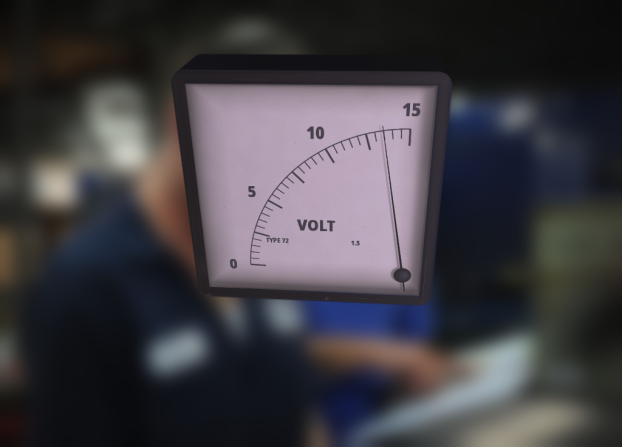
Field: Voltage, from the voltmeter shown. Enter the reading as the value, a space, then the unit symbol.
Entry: 13.5 V
